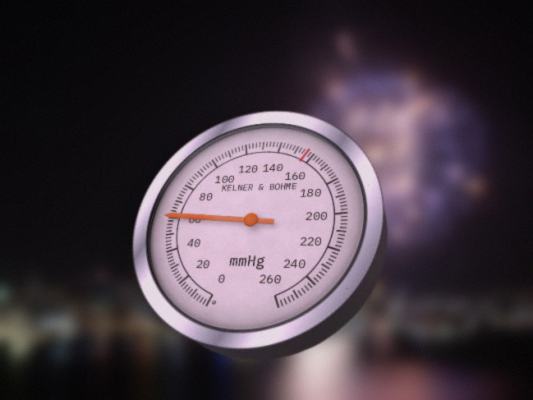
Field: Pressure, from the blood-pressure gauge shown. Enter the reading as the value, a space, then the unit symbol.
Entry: 60 mmHg
